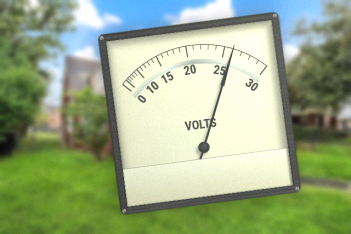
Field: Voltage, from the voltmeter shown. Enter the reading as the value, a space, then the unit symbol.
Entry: 26 V
